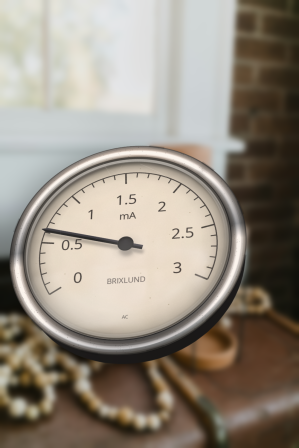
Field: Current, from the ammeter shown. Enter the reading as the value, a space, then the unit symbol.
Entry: 0.6 mA
